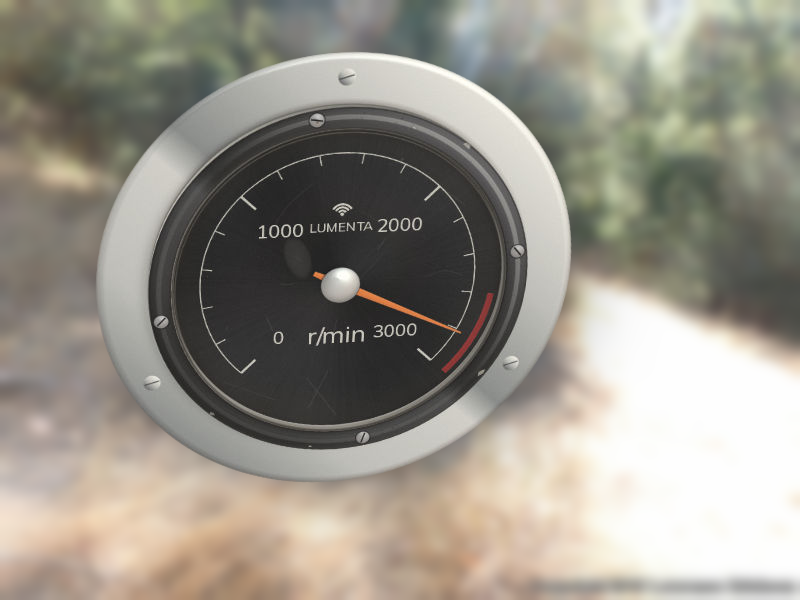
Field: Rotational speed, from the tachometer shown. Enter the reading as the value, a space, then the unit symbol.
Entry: 2800 rpm
